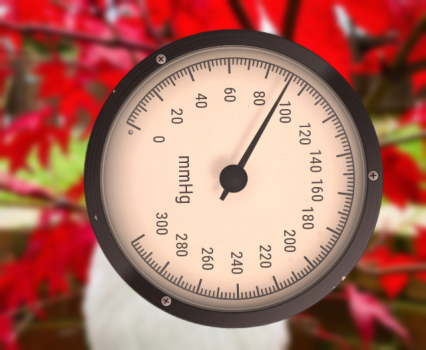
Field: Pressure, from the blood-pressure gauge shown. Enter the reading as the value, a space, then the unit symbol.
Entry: 92 mmHg
